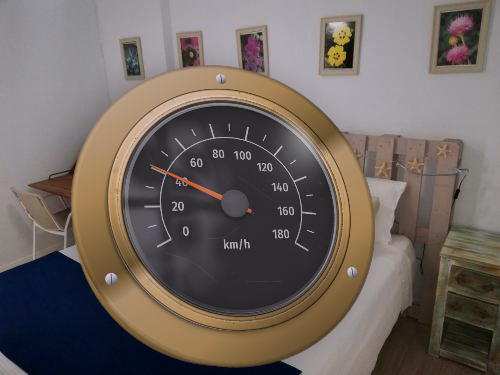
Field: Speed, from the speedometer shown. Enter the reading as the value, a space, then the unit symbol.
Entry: 40 km/h
